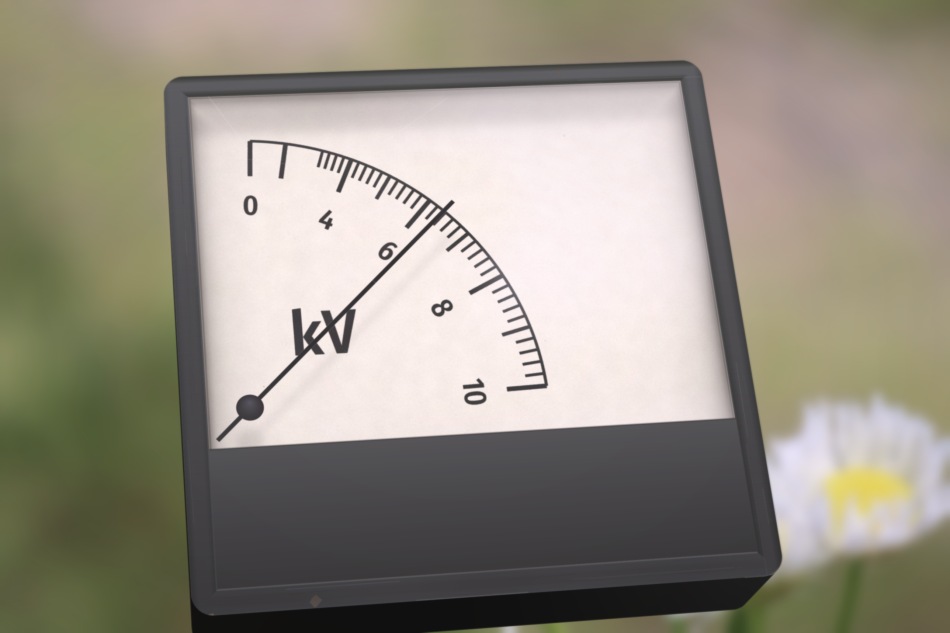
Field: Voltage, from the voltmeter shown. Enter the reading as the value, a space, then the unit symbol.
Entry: 6.4 kV
